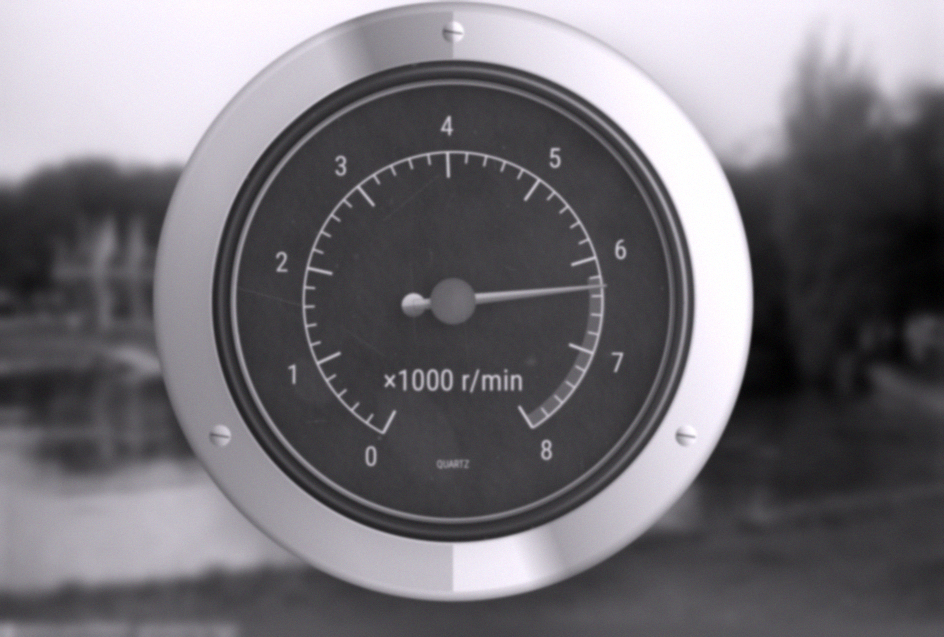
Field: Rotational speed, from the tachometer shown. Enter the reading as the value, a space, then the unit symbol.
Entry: 6300 rpm
